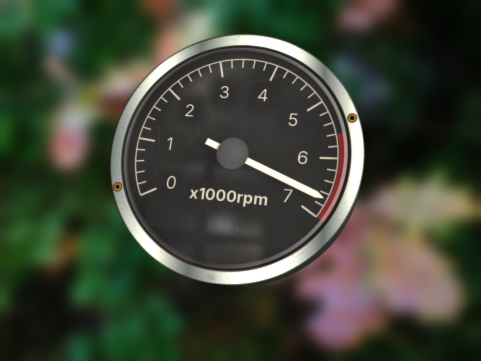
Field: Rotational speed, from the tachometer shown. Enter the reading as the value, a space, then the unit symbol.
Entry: 6700 rpm
